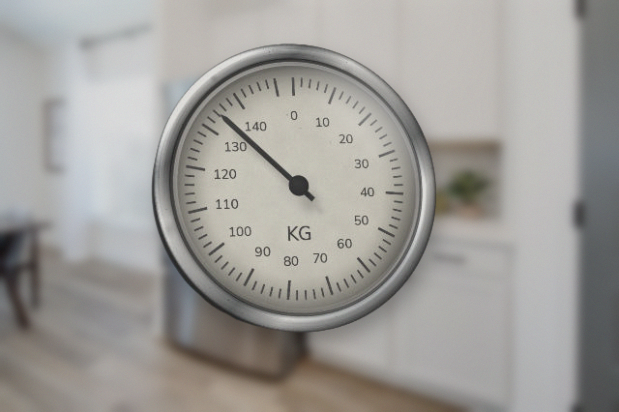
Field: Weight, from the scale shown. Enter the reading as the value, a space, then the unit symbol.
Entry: 134 kg
